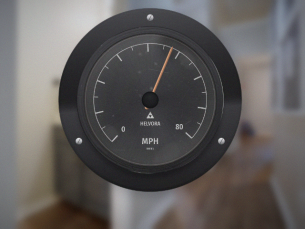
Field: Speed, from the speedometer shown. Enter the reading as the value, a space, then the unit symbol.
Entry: 47.5 mph
